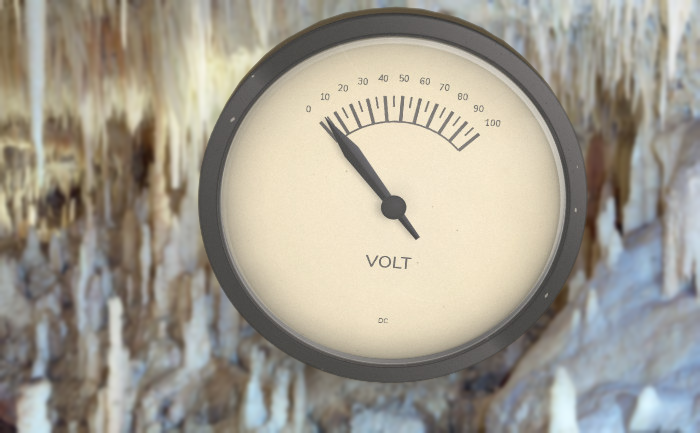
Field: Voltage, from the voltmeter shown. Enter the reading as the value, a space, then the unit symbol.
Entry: 5 V
